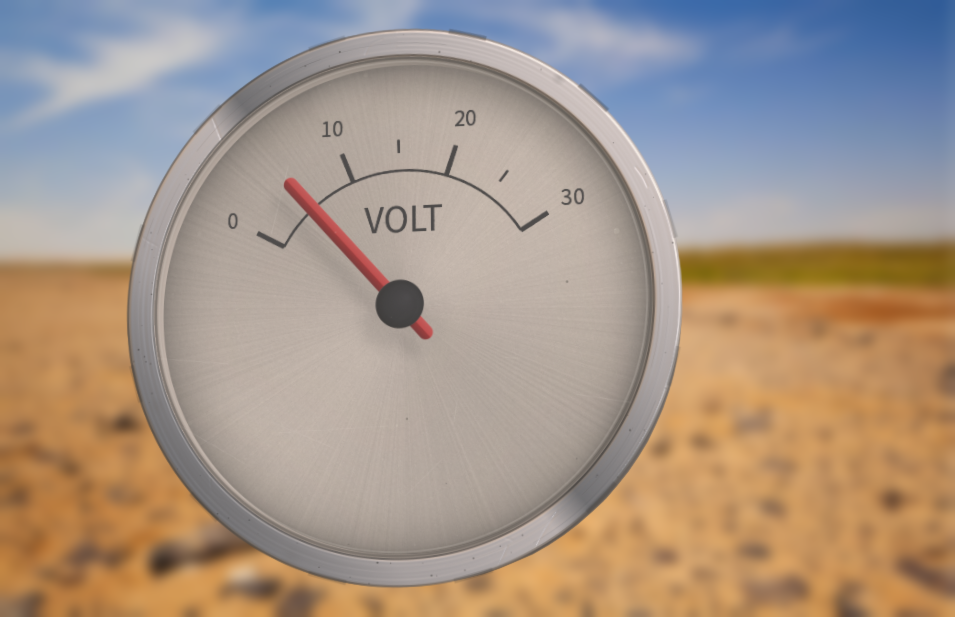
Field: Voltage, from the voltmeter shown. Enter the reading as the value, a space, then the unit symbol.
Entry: 5 V
